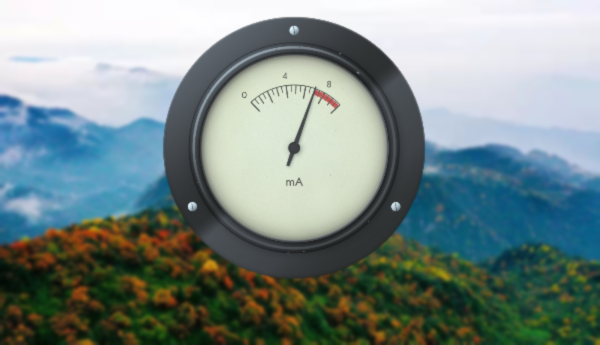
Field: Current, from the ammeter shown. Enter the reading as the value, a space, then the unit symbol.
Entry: 7 mA
